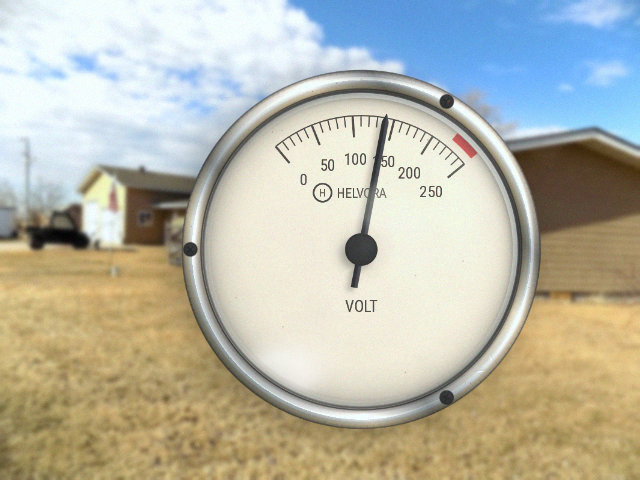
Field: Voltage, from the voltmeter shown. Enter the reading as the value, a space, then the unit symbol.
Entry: 140 V
